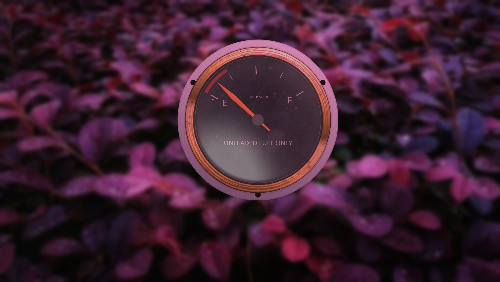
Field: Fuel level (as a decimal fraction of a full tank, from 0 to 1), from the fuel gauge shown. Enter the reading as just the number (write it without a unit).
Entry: 0.125
